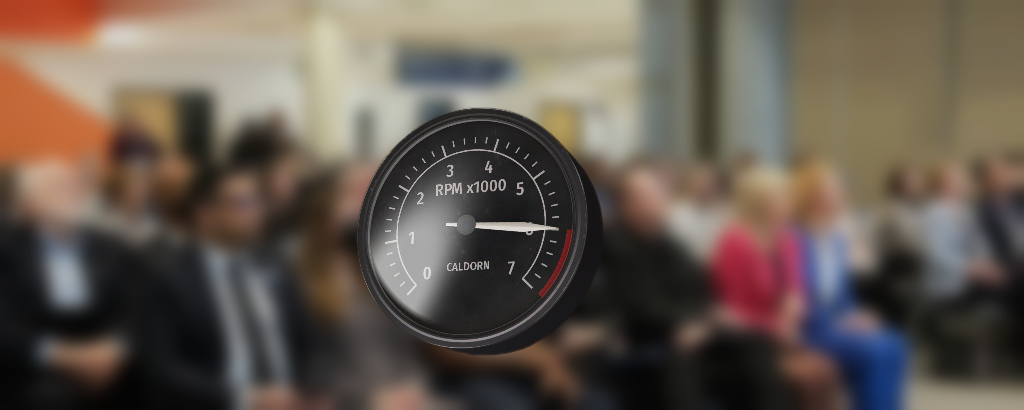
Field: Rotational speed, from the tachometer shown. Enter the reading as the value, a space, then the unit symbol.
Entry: 6000 rpm
